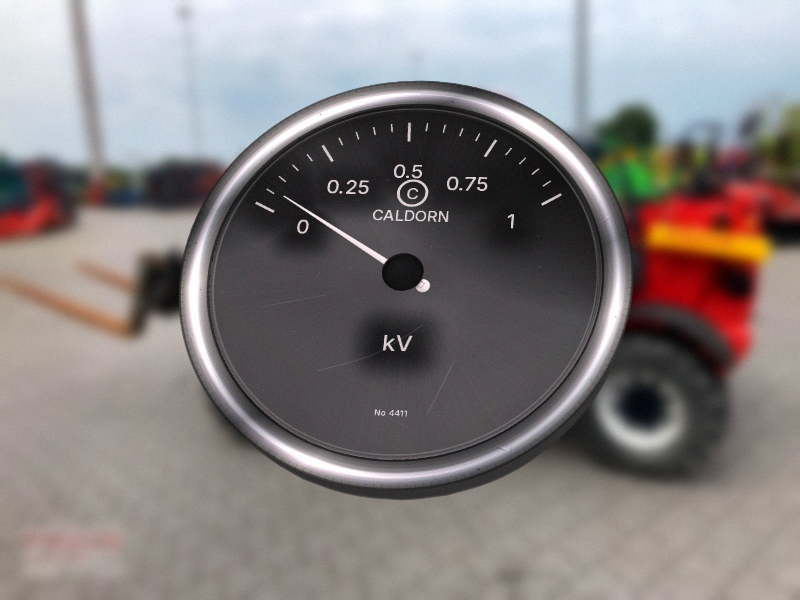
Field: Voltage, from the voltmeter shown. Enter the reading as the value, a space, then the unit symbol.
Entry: 0.05 kV
